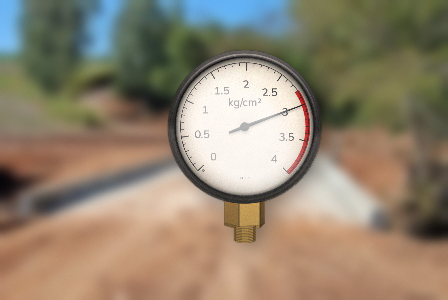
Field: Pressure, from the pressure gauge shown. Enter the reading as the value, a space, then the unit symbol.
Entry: 3 kg/cm²
